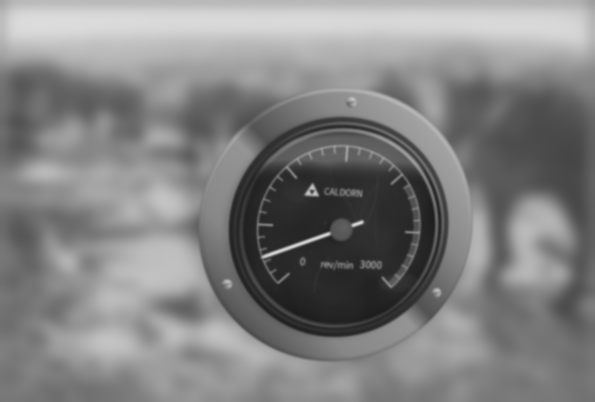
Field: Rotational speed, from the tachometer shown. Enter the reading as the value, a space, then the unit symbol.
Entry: 250 rpm
